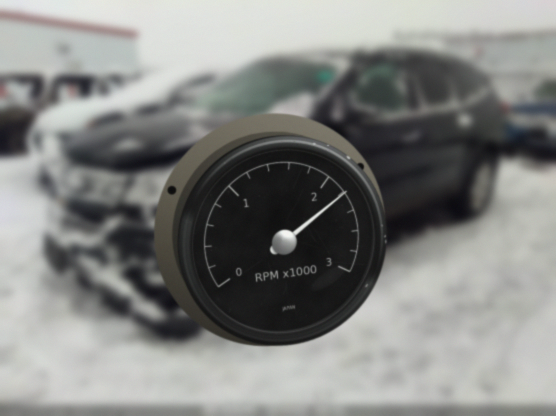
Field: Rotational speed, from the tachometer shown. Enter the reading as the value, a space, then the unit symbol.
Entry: 2200 rpm
